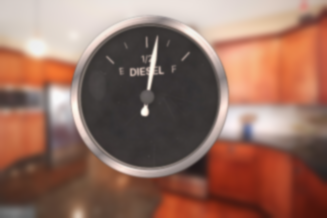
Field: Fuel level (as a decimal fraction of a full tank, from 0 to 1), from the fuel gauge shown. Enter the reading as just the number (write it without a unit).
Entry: 0.625
